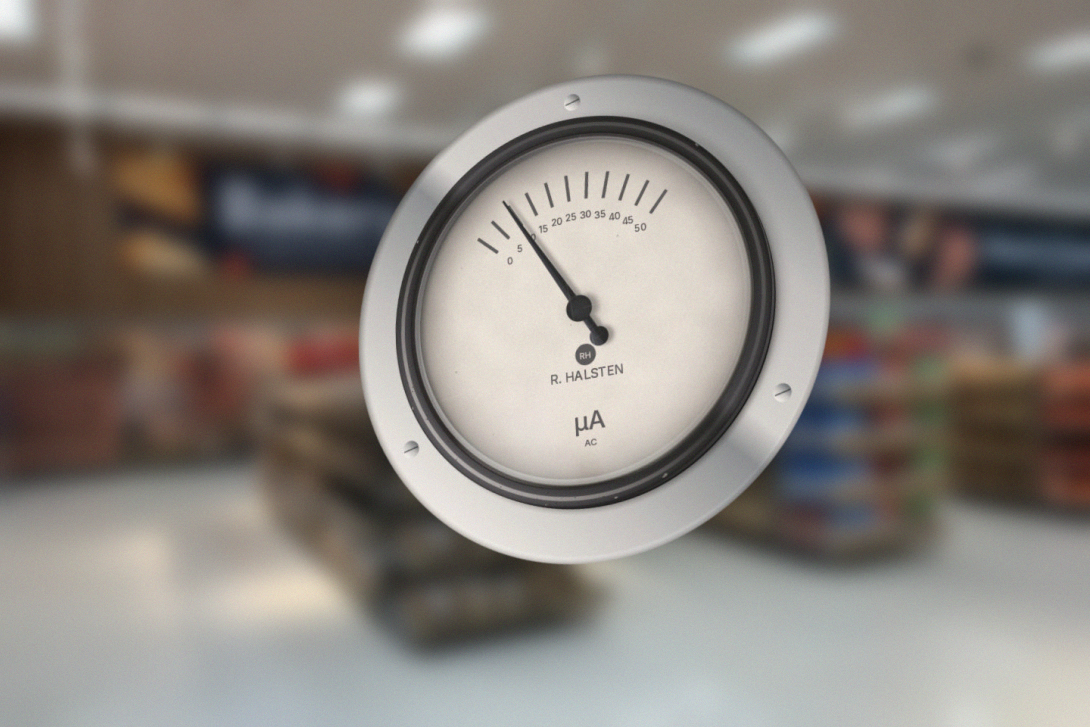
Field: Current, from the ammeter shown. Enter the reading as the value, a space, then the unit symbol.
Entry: 10 µA
